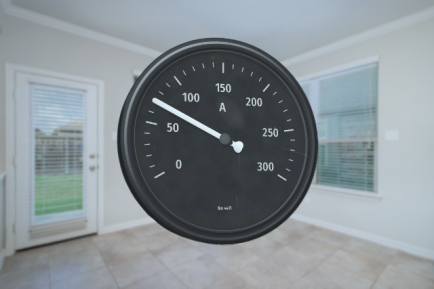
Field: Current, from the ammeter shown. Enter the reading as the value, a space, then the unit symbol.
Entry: 70 A
